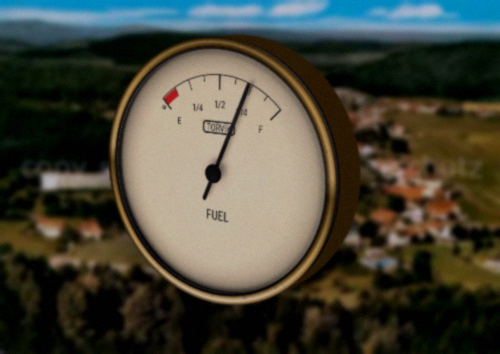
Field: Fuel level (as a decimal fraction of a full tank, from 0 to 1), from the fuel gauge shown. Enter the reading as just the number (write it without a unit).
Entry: 0.75
